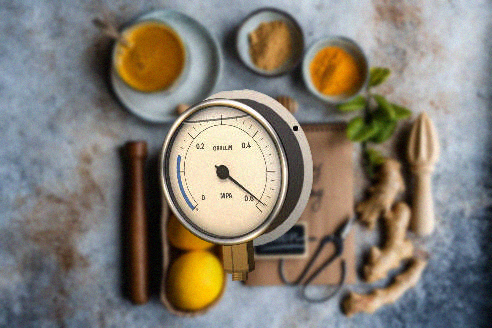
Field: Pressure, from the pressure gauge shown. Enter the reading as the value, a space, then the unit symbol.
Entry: 0.58 MPa
